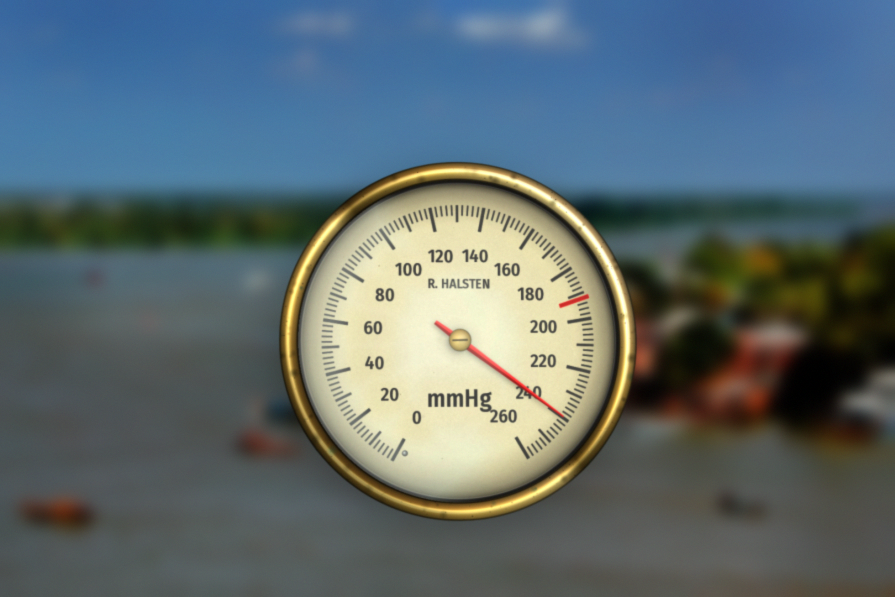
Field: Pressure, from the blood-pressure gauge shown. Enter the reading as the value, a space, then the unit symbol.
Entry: 240 mmHg
